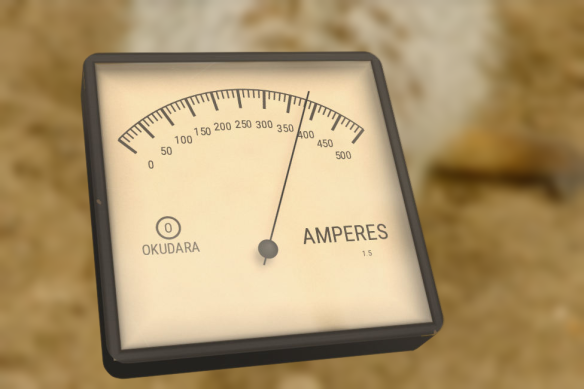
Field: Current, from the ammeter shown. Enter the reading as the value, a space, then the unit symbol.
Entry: 380 A
